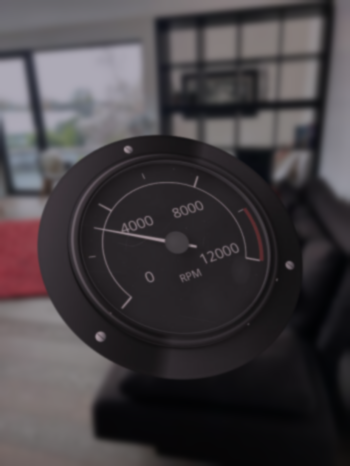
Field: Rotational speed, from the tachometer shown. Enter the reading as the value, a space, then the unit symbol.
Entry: 3000 rpm
